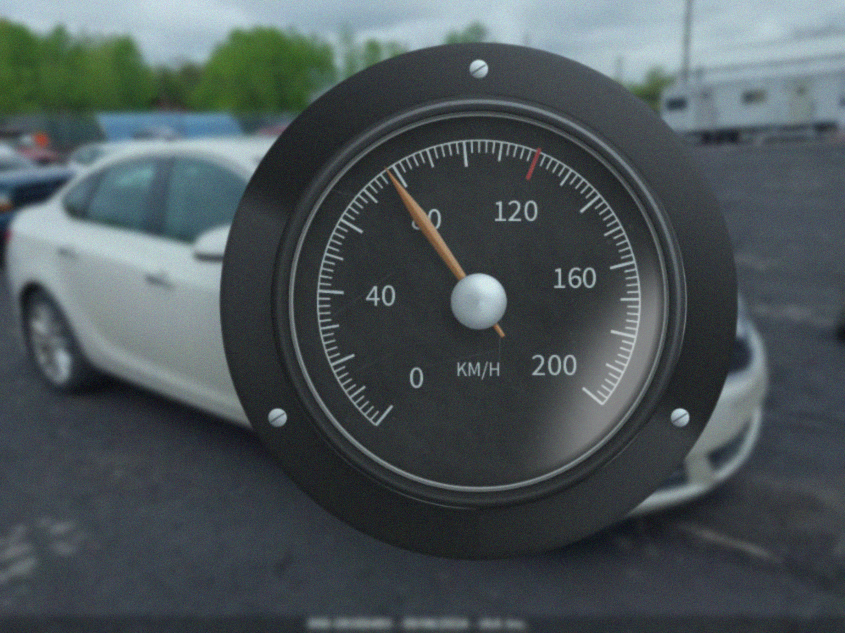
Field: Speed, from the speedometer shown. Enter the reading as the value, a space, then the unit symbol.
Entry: 78 km/h
